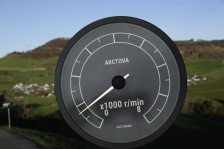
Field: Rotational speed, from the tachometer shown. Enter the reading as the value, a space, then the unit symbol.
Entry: 750 rpm
